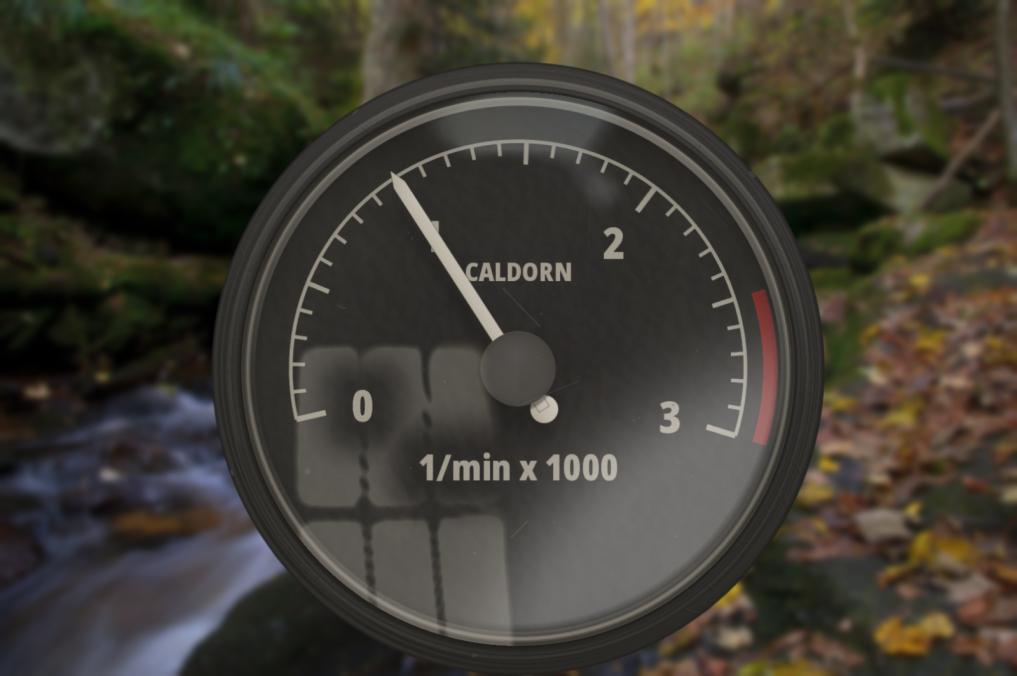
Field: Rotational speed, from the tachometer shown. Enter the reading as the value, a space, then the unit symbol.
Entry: 1000 rpm
